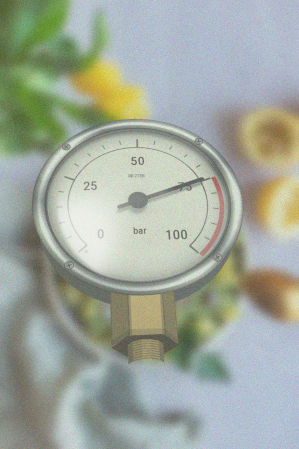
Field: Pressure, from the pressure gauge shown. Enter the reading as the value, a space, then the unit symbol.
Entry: 75 bar
